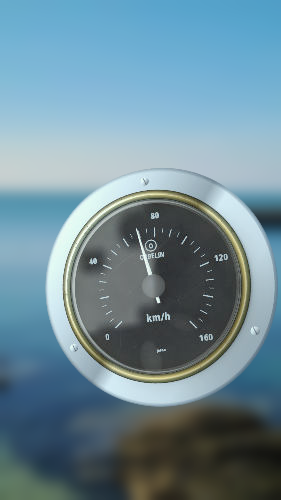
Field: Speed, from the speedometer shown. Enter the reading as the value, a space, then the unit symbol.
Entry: 70 km/h
